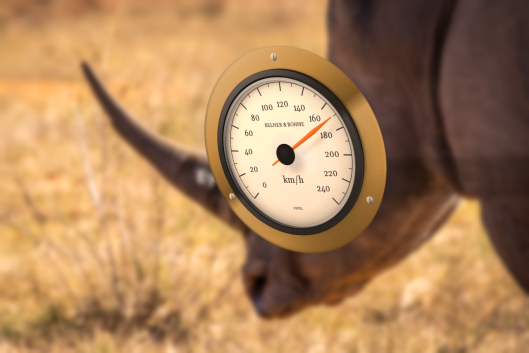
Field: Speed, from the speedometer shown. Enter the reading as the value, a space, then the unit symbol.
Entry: 170 km/h
